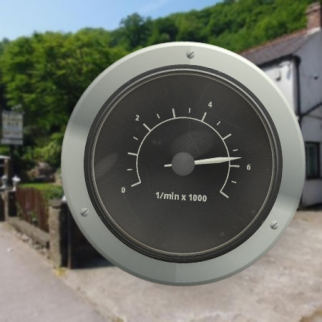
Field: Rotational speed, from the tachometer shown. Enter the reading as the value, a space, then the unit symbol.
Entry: 5750 rpm
